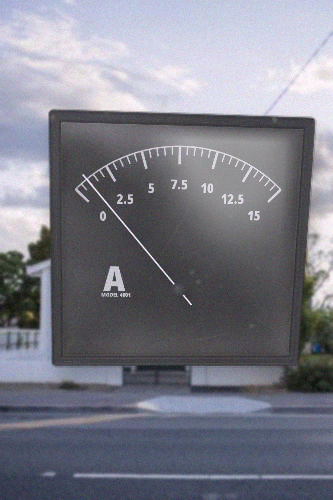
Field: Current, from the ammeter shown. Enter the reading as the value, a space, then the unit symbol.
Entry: 1 A
